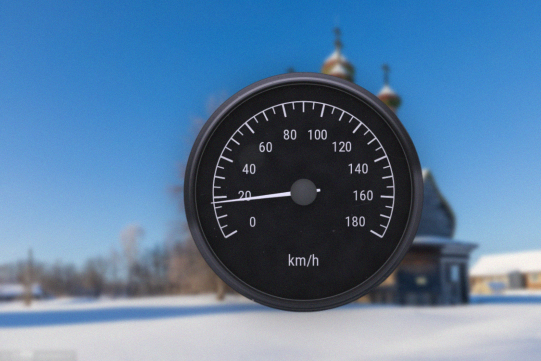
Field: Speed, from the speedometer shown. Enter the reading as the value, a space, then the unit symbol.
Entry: 17.5 km/h
